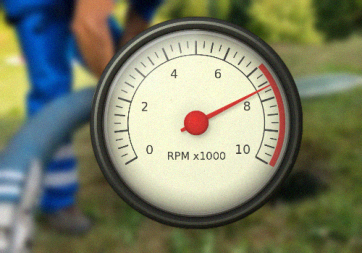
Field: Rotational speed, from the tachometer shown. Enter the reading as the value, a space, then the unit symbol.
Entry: 7625 rpm
